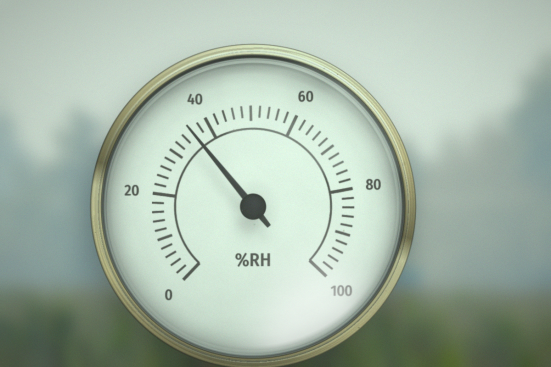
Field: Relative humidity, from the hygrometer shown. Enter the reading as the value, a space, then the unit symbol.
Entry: 36 %
